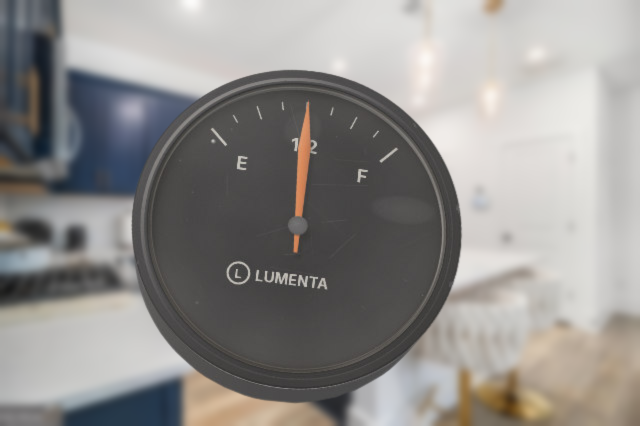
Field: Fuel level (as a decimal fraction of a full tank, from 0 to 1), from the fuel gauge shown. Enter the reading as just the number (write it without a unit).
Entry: 0.5
